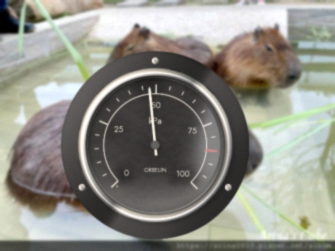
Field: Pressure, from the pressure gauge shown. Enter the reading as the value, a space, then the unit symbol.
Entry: 47.5 kPa
